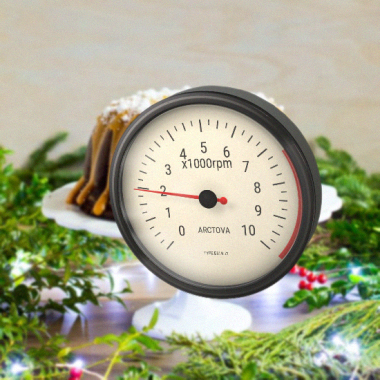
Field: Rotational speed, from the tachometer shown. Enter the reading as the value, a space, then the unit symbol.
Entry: 2000 rpm
